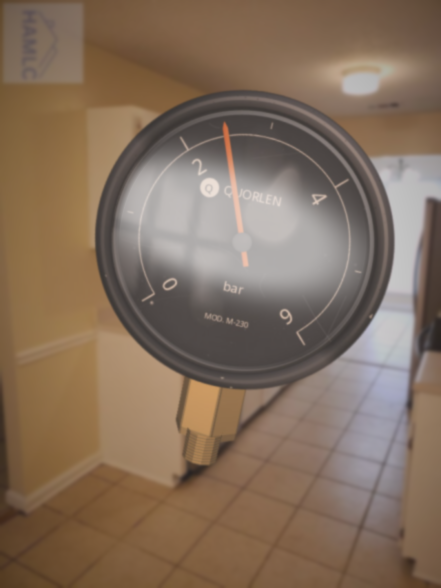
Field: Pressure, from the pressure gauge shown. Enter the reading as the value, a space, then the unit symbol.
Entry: 2.5 bar
